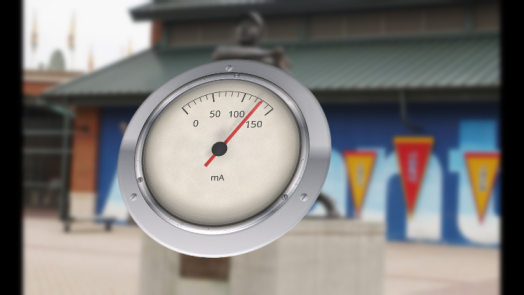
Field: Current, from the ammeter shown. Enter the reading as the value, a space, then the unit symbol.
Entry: 130 mA
